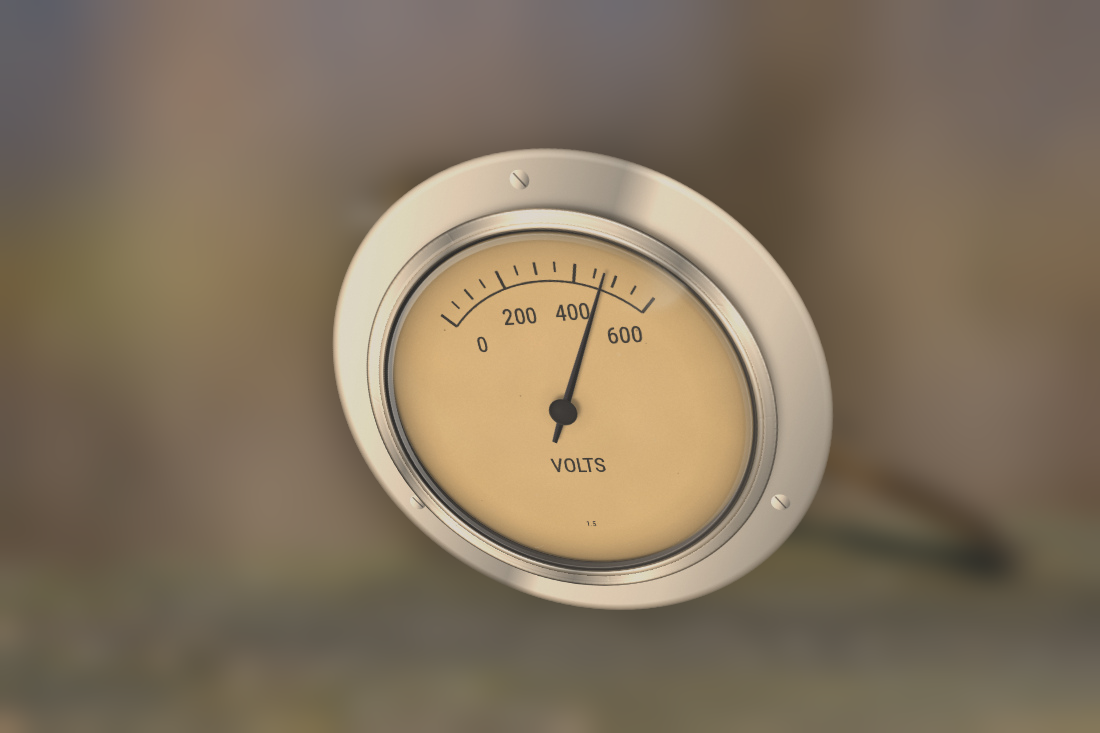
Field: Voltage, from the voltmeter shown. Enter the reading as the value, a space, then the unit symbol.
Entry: 475 V
